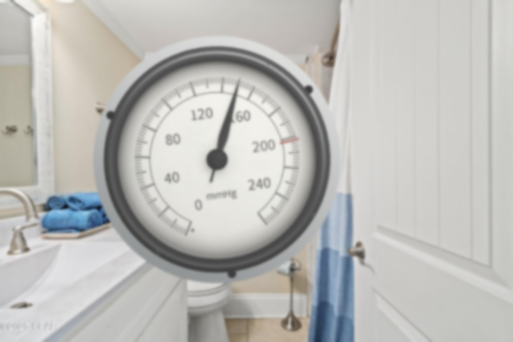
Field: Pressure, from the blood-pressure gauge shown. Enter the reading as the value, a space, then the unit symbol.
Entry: 150 mmHg
